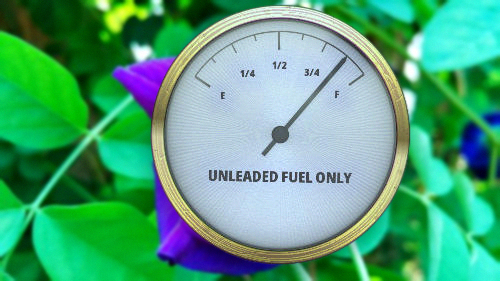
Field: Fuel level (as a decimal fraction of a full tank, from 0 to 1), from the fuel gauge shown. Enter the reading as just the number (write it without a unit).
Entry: 0.875
